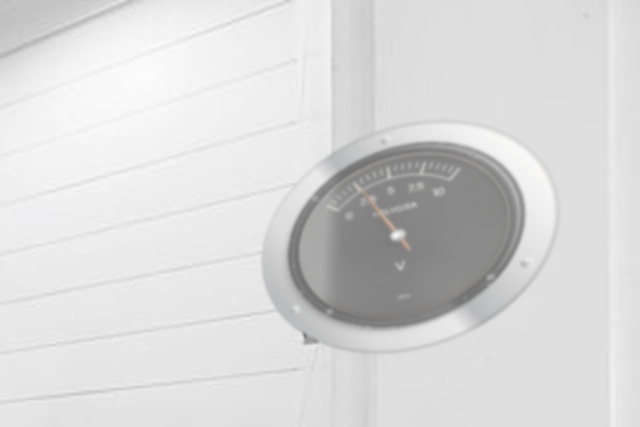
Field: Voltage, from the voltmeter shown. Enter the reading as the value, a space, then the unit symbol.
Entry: 2.5 V
